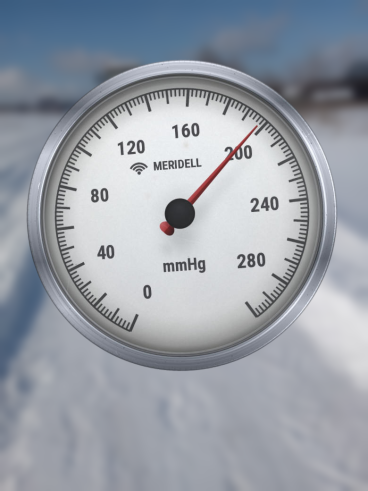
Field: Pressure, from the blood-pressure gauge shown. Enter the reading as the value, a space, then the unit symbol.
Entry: 198 mmHg
